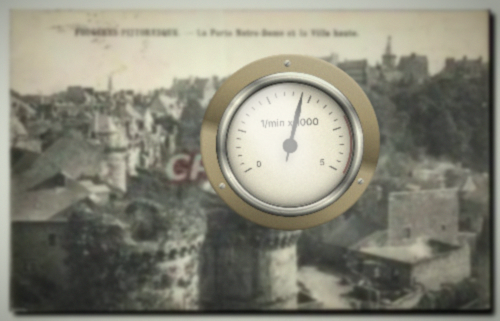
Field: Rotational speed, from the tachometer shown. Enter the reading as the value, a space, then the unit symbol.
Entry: 2800 rpm
